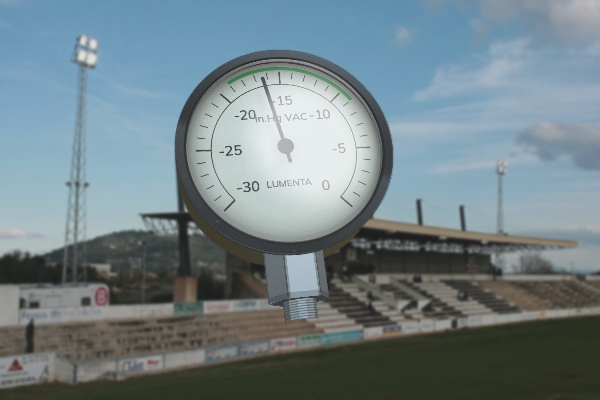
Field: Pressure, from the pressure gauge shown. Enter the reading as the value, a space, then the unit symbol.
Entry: -16.5 inHg
